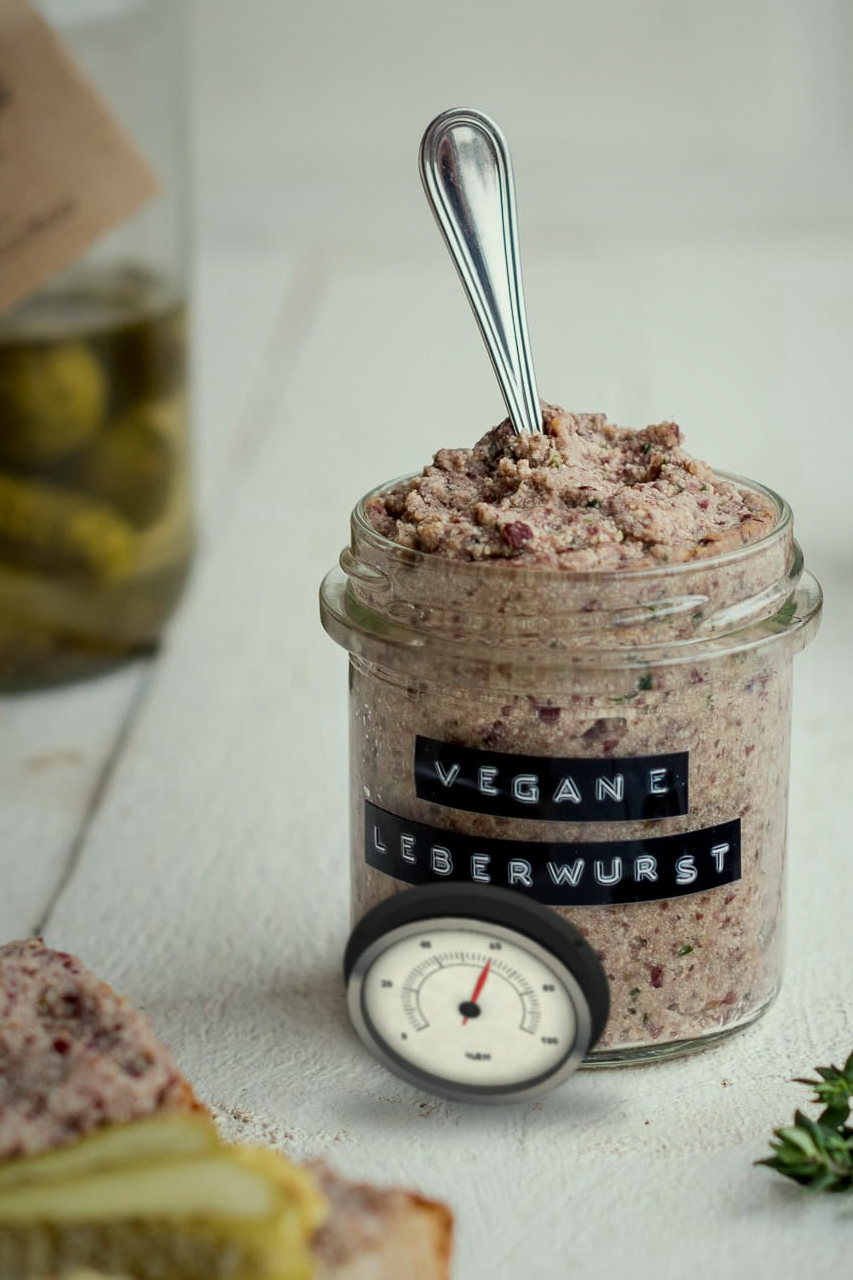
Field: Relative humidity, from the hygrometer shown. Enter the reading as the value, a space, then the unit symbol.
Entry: 60 %
